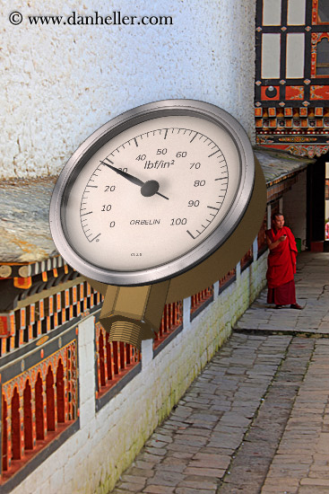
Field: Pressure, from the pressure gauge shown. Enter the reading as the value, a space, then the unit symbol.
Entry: 28 psi
